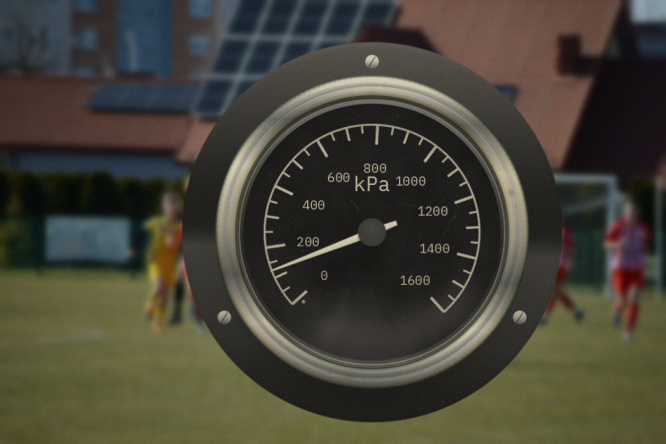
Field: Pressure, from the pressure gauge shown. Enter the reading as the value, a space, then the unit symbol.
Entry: 125 kPa
